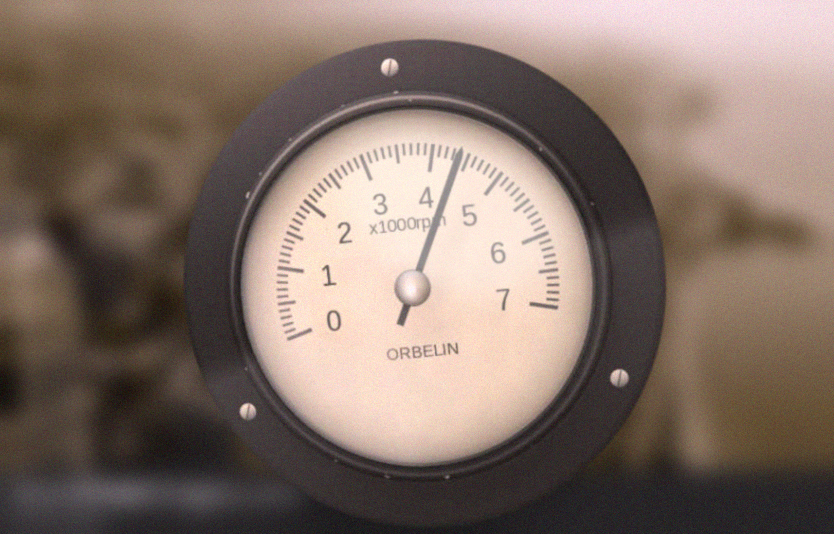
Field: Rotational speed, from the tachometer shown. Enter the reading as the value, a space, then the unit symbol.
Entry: 4400 rpm
